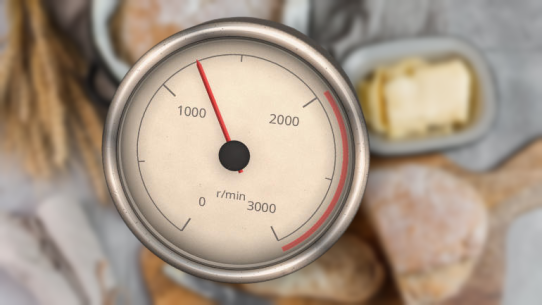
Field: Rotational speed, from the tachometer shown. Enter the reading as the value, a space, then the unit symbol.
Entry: 1250 rpm
